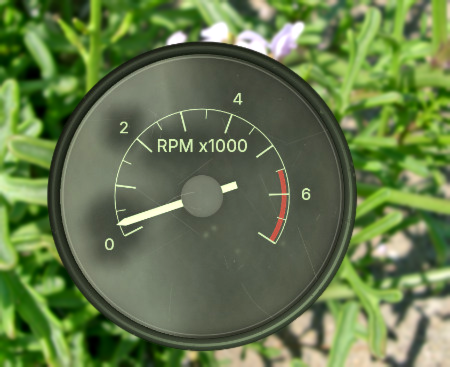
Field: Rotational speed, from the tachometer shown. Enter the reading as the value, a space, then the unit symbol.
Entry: 250 rpm
